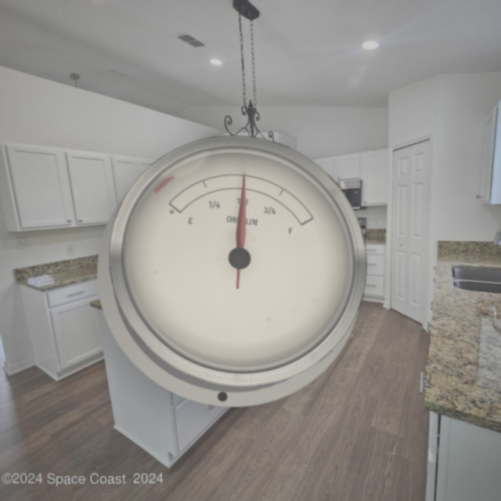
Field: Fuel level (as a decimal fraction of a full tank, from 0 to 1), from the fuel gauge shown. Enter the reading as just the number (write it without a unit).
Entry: 0.5
